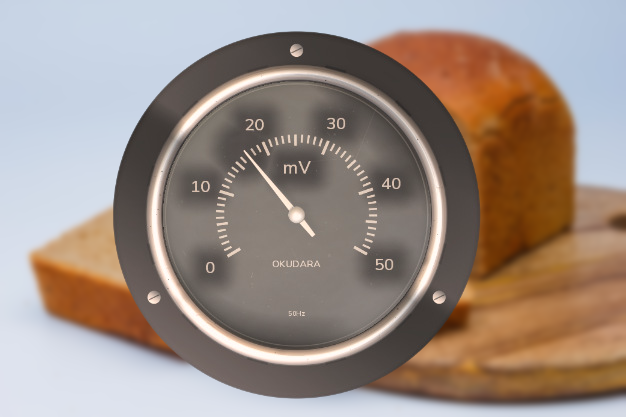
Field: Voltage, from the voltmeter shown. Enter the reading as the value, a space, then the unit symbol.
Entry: 17 mV
